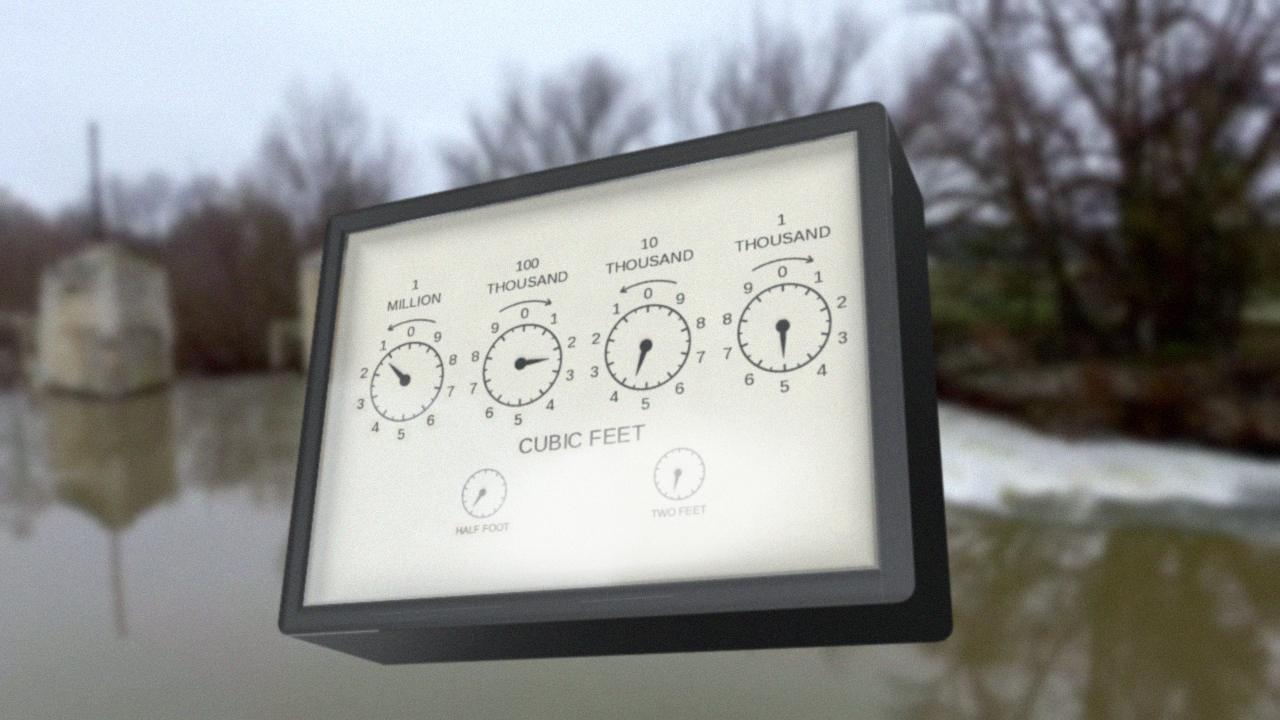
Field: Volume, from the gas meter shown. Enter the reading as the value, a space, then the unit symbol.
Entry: 124500 ft³
